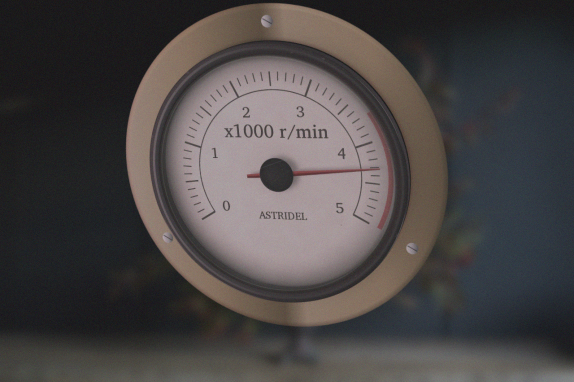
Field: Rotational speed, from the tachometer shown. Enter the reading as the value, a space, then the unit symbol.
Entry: 4300 rpm
